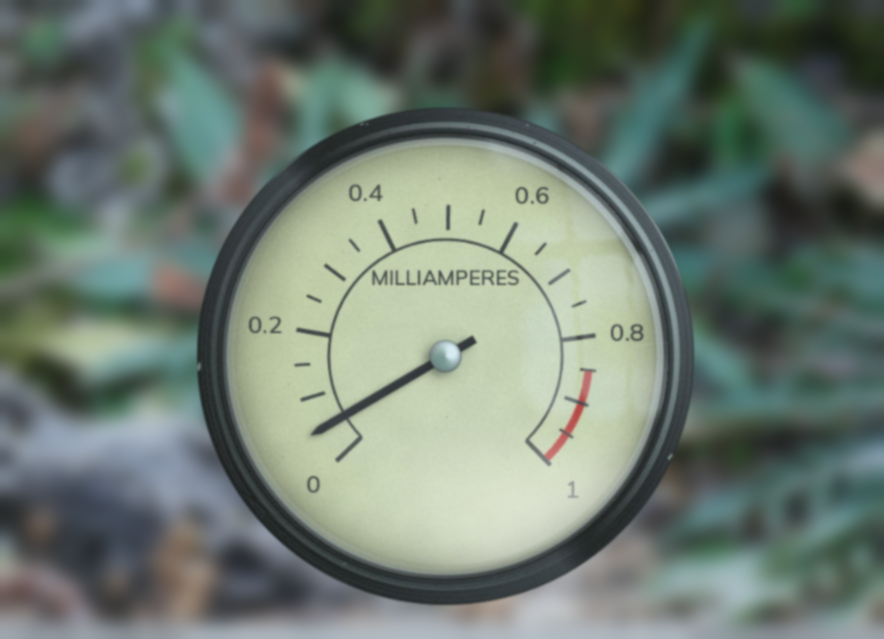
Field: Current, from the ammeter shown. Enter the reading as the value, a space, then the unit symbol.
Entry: 0.05 mA
